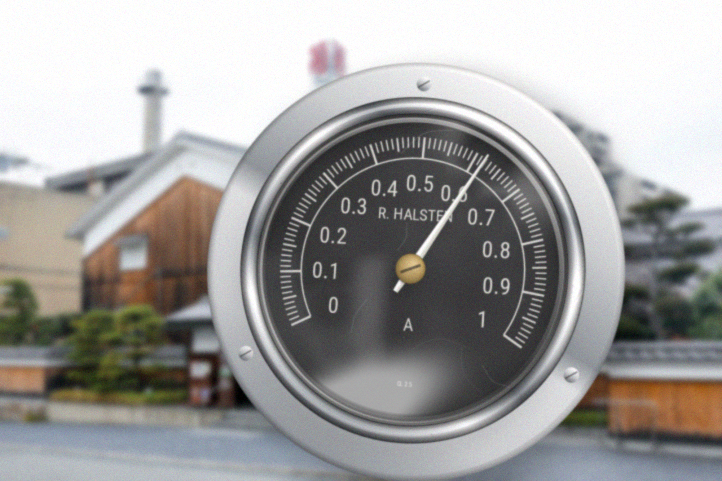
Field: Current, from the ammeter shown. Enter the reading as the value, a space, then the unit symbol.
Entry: 0.62 A
